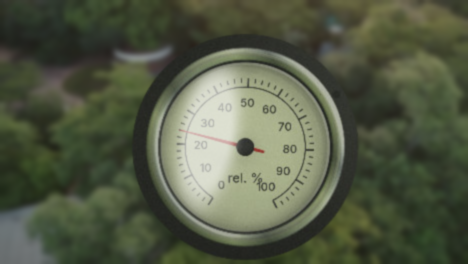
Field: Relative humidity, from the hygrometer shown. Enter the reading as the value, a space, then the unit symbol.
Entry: 24 %
